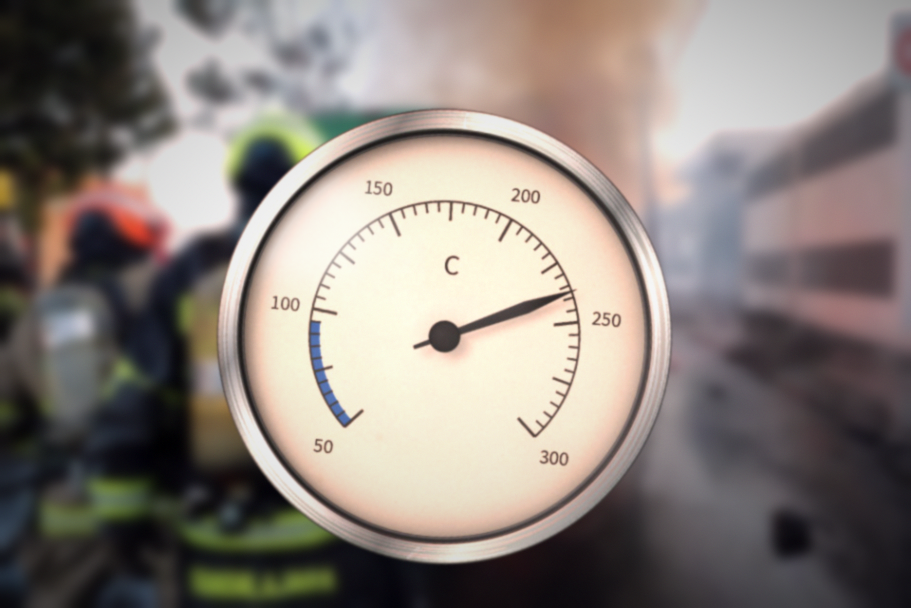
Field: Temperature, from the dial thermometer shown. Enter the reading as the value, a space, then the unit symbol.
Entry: 237.5 °C
